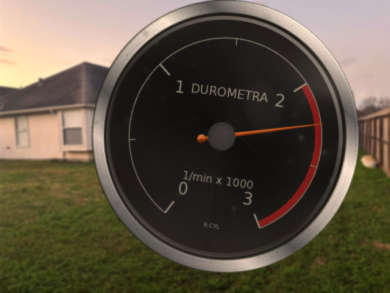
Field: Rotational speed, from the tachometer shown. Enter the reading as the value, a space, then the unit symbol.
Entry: 2250 rpm
